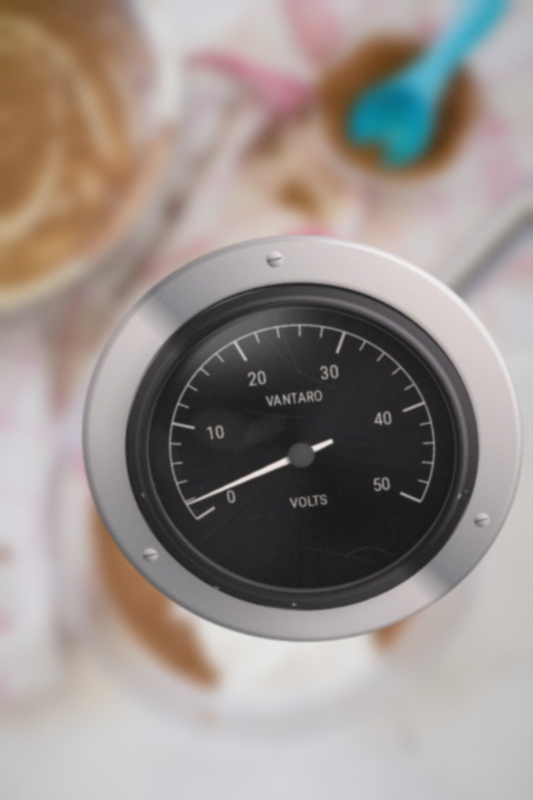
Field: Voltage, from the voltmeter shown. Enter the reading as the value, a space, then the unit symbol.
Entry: 2 V
